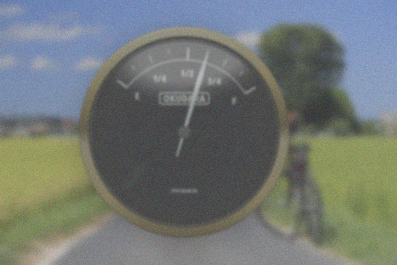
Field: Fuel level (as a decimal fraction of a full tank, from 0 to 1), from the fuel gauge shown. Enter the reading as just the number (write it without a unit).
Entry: 0.625
